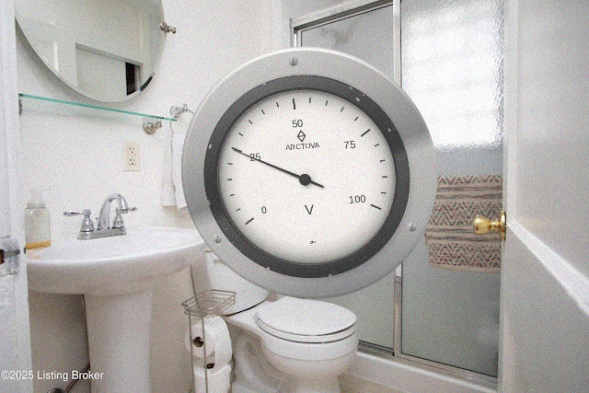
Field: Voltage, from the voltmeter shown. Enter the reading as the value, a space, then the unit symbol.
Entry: 25 V
